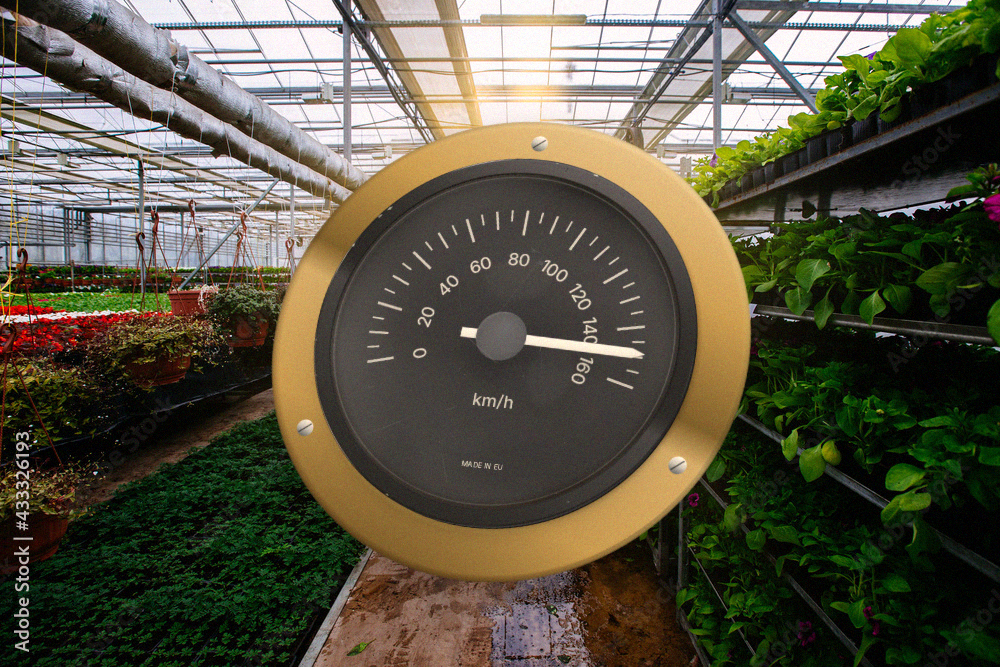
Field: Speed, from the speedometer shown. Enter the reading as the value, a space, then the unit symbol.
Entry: 150 km/h
